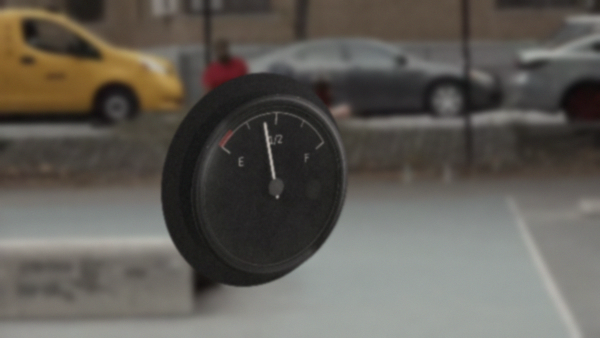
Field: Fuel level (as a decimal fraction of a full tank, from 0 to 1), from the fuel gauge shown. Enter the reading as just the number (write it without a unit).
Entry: 0.375
